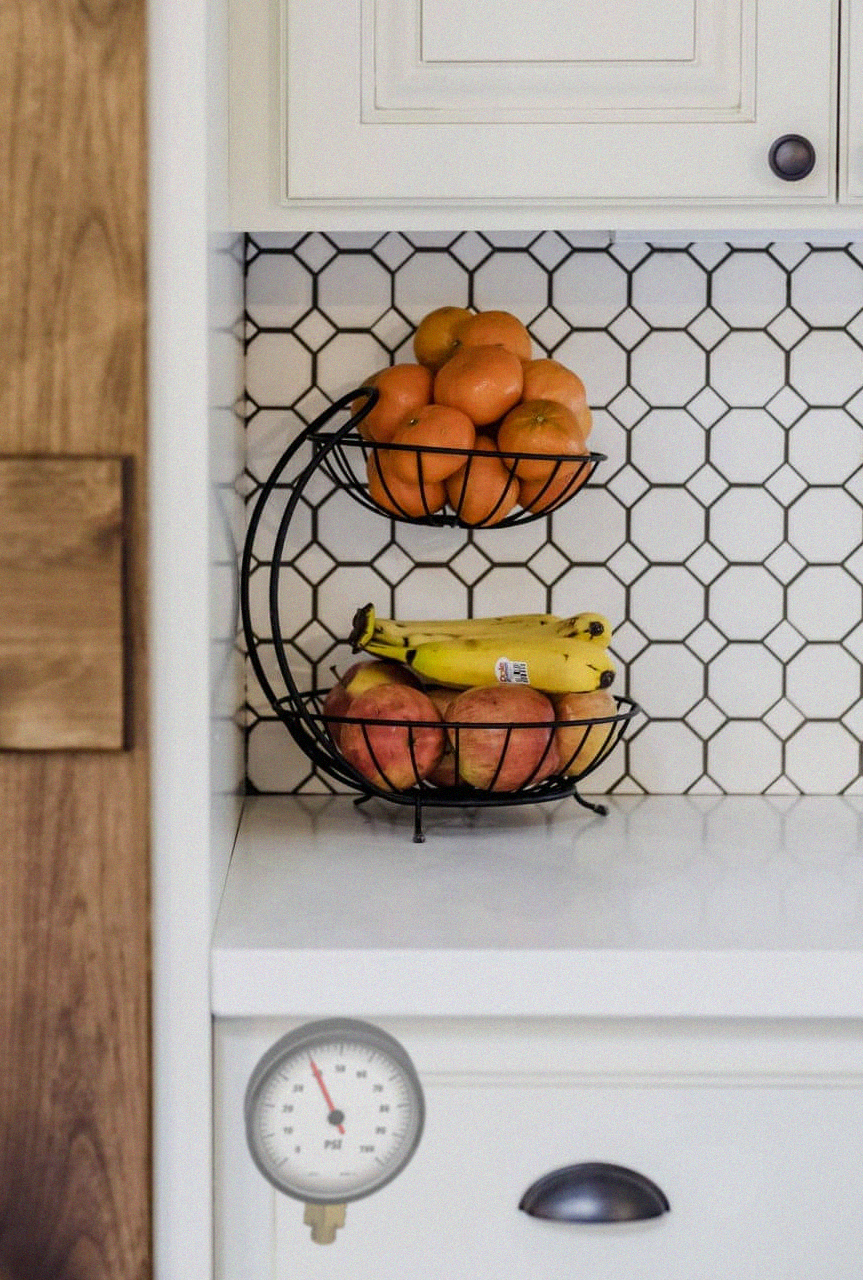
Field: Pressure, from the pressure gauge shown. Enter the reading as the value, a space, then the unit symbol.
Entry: 40 psi
